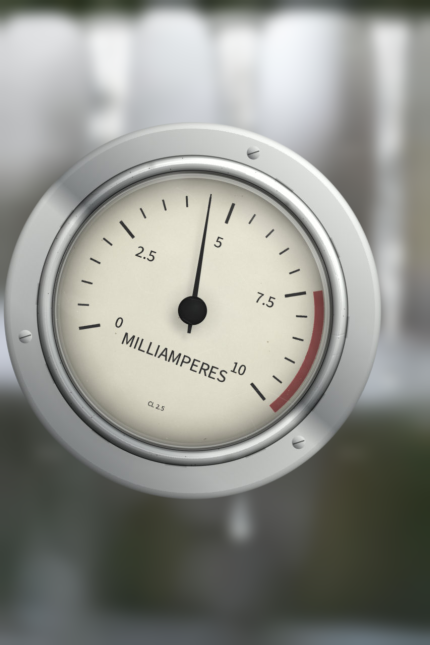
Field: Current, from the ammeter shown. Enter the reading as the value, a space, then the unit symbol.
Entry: 4.5 mA
